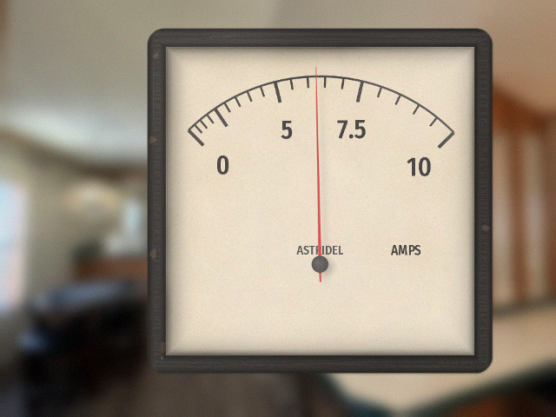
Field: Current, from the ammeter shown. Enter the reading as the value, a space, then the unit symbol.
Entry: 6.25 A
